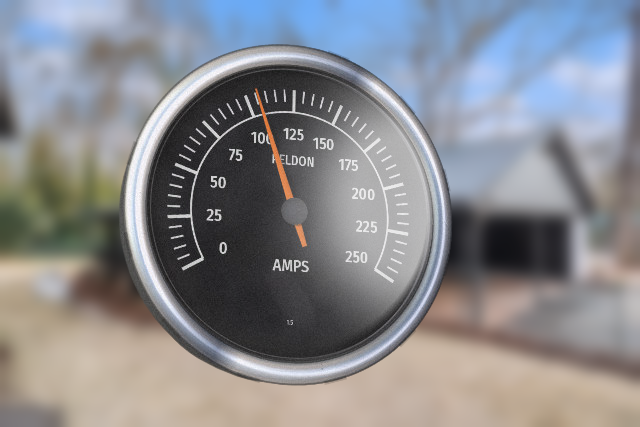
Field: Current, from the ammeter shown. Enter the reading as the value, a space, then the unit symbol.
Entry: 105 A
